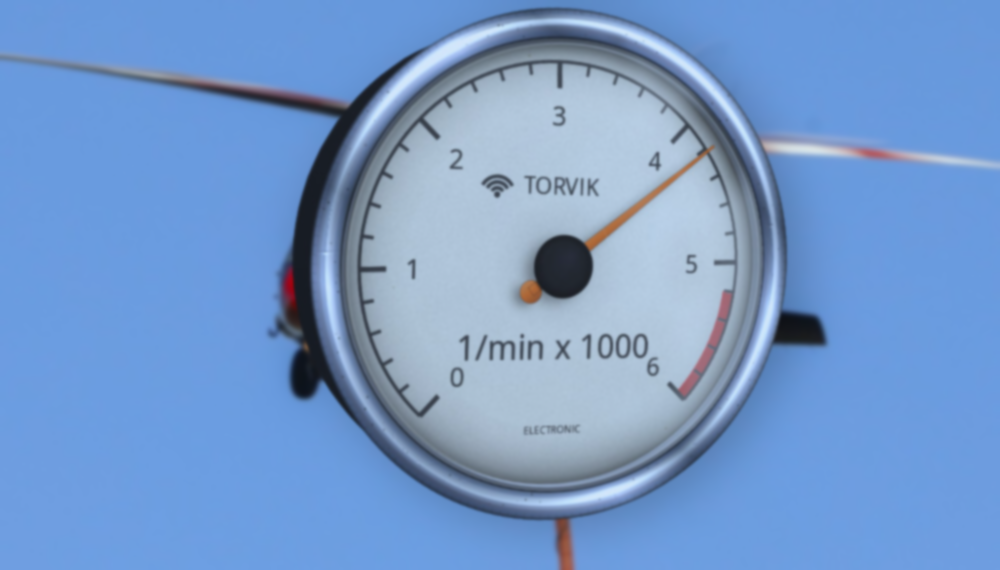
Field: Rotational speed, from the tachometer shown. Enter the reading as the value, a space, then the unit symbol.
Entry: 4200 rpm
